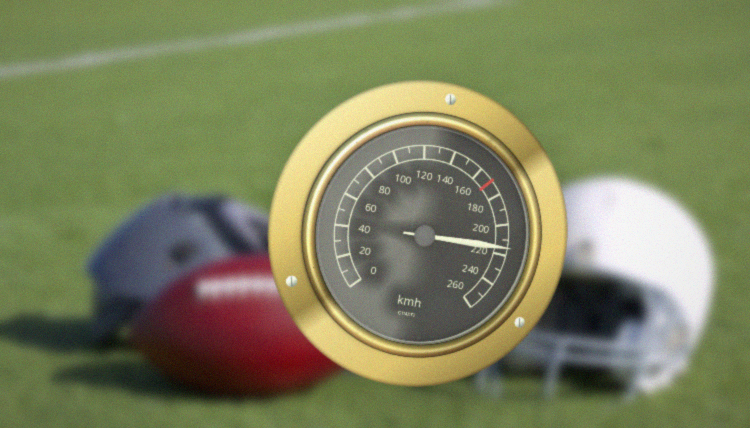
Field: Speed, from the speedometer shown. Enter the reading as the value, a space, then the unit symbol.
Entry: 215 km/h
